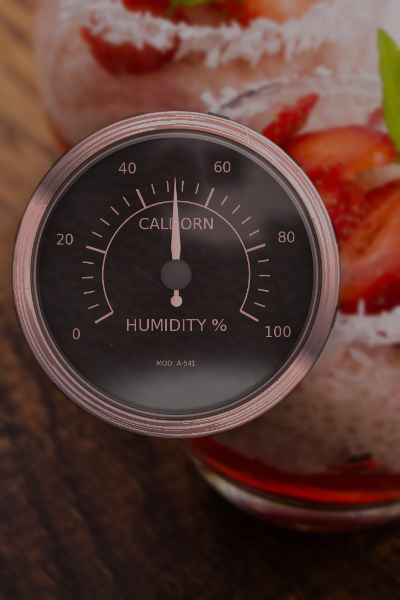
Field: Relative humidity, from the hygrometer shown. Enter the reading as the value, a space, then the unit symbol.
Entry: 50 %
